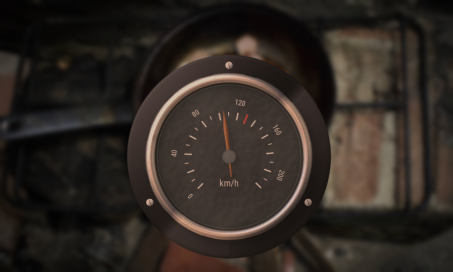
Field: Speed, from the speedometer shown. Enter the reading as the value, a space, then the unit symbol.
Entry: 105 km/h
